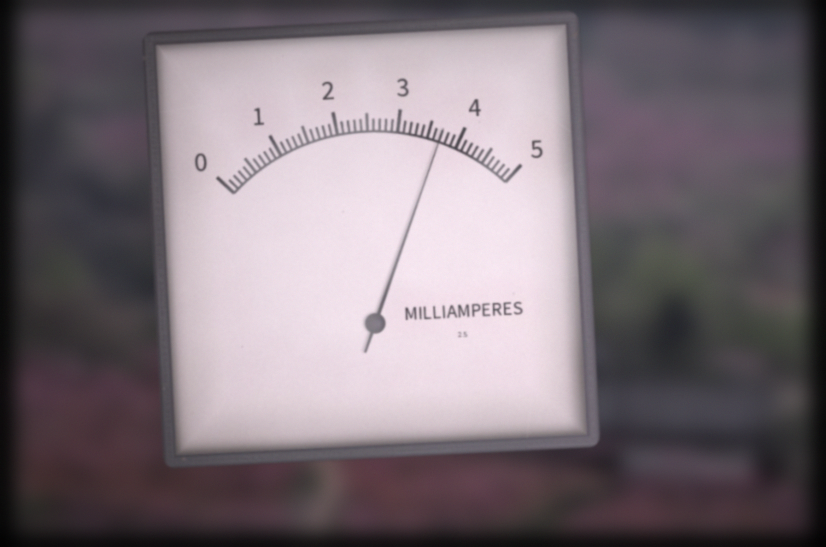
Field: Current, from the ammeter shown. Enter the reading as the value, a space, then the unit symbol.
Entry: 3.7 mA
